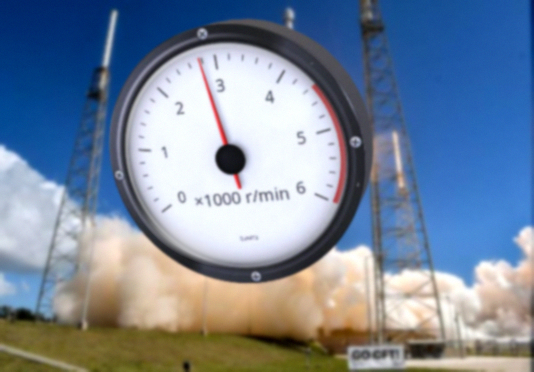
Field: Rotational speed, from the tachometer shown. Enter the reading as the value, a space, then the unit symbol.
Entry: 2800 rpm
